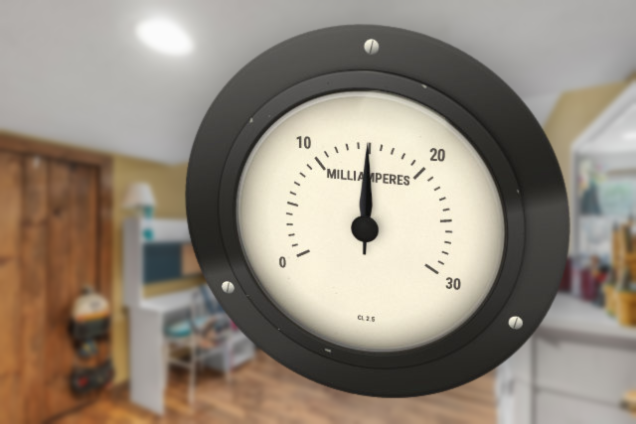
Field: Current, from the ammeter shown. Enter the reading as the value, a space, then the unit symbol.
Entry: 15 mA
